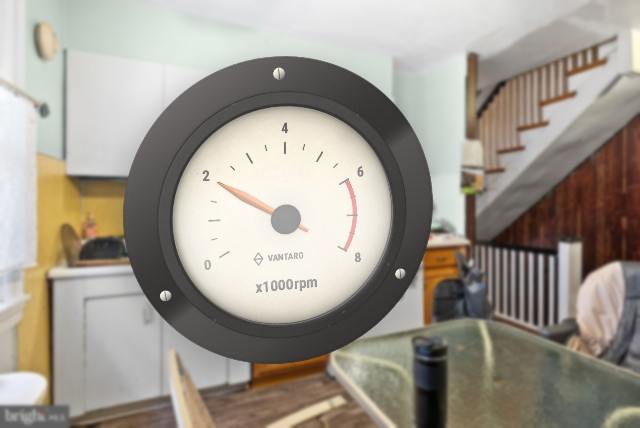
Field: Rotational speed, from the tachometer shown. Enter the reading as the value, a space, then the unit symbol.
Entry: 2000 rpm
